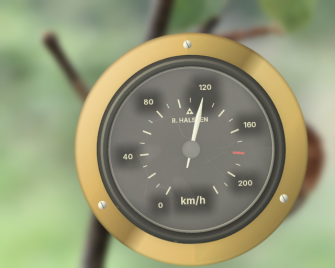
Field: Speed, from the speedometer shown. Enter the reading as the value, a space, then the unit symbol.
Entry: 120 km/h
